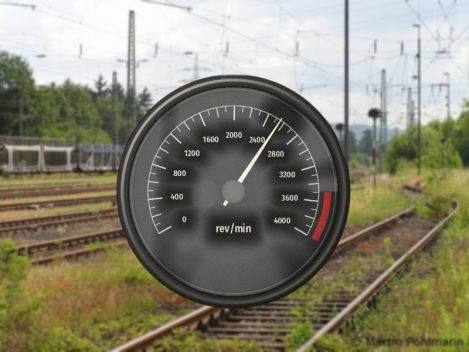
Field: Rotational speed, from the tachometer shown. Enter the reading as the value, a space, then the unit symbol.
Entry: 2550 rpm
